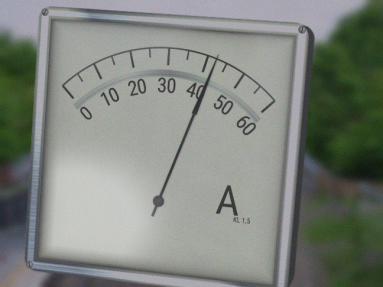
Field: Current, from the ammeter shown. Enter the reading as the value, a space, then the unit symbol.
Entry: 42.5 A
